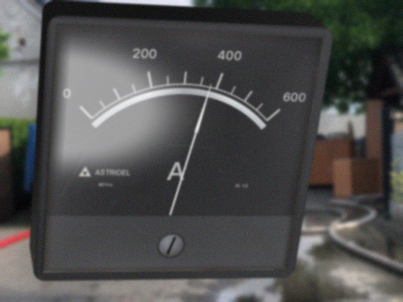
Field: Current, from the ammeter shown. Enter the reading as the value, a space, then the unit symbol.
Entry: 375 A
